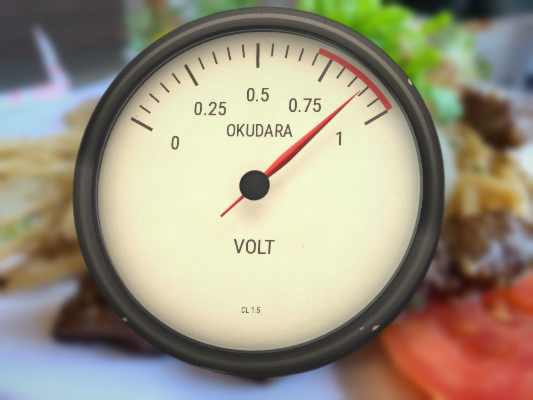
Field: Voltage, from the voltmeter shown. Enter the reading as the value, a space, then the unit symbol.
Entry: 0.9 V
